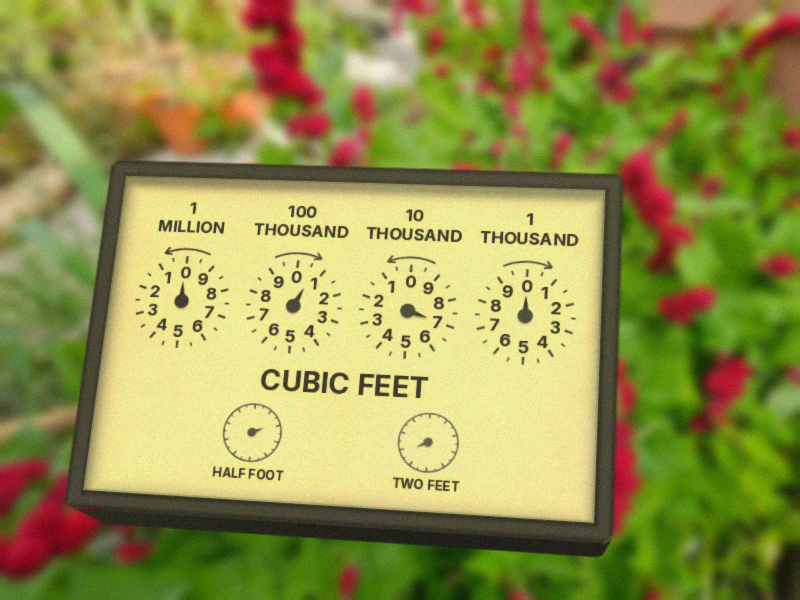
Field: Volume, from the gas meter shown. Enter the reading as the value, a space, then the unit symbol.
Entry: 7000 ft³
